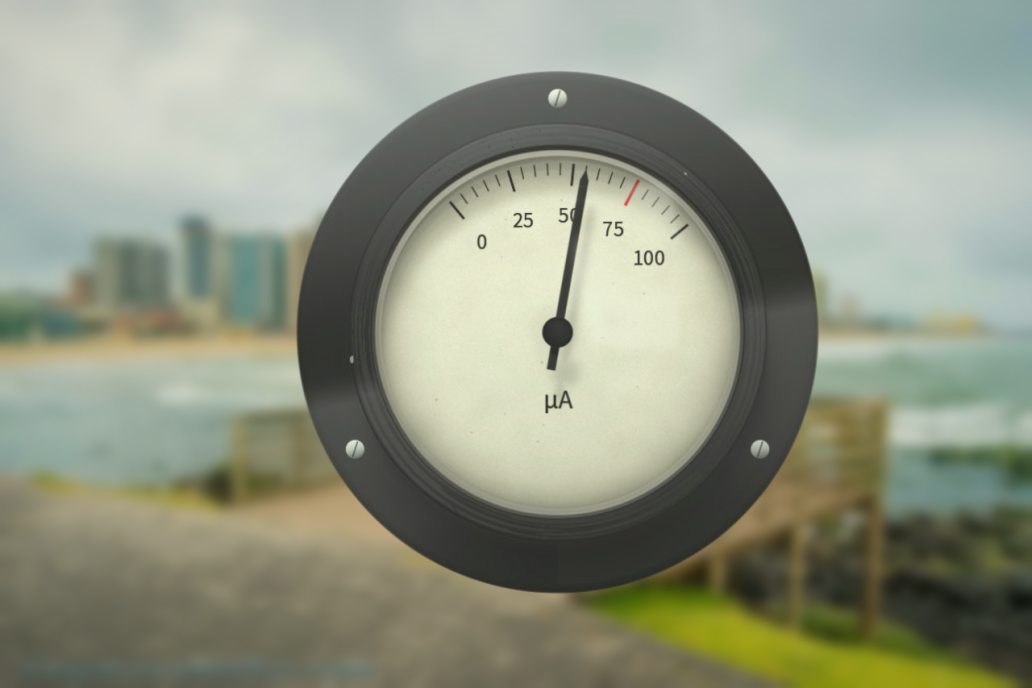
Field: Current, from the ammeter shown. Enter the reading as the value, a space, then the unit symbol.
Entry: 55 µA
